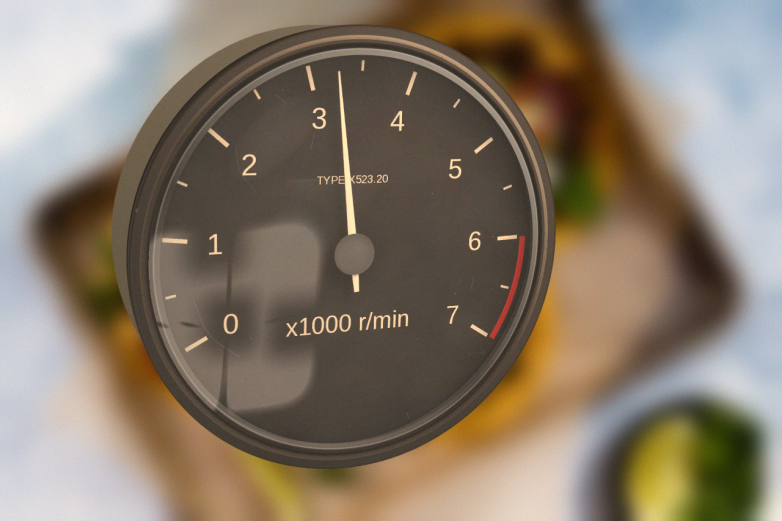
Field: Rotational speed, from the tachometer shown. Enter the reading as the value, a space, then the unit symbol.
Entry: 3250 rpm
